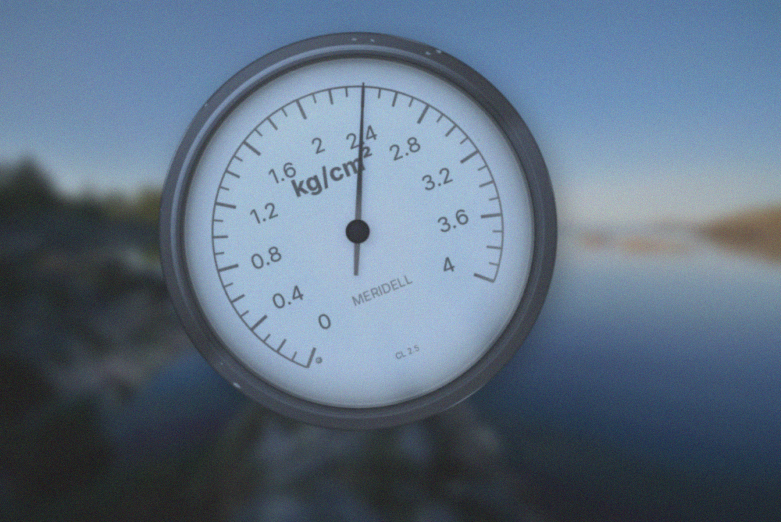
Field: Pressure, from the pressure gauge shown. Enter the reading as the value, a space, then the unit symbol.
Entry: 2.4 kg/cm²
